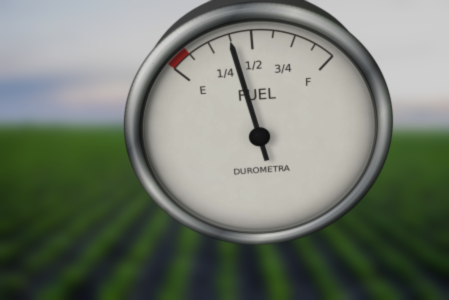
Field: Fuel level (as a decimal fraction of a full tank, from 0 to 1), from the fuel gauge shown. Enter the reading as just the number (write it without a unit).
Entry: 0.375
